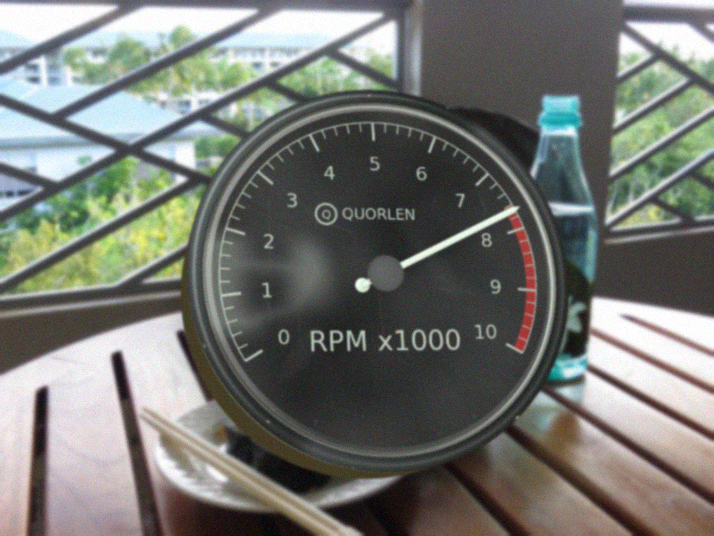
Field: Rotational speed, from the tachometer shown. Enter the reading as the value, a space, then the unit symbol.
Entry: 7700 rpm
